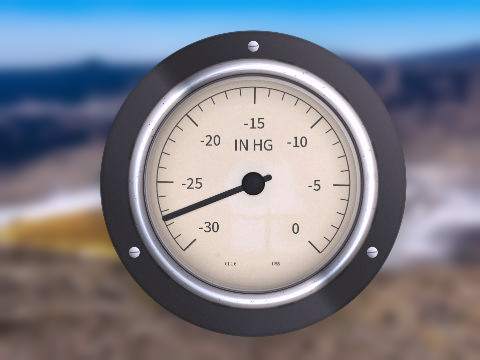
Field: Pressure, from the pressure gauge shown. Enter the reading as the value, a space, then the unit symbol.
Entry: -27.5 inHg
